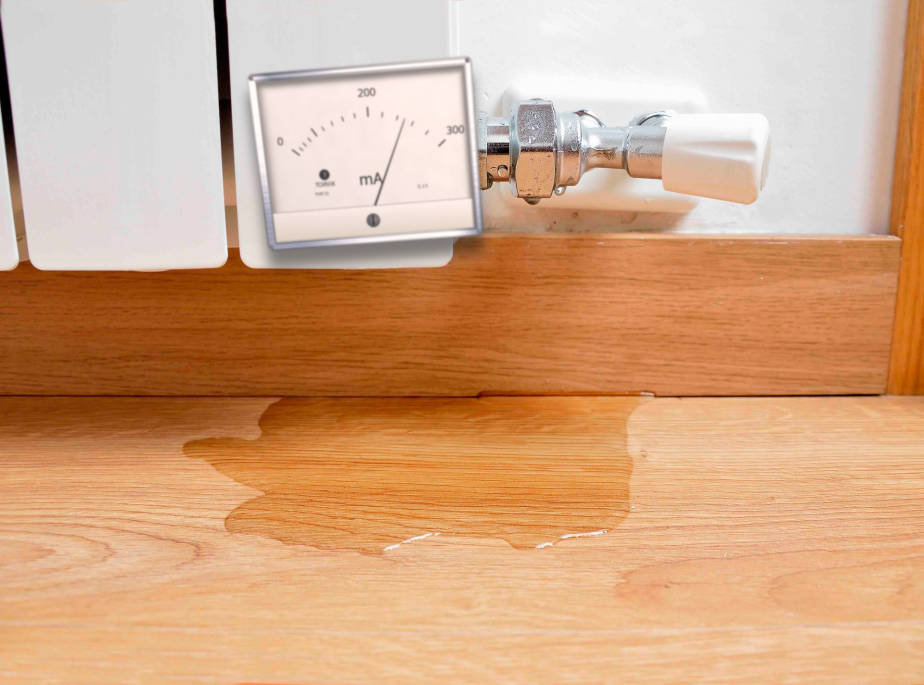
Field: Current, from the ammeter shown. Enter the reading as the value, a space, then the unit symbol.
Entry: 250 mA
